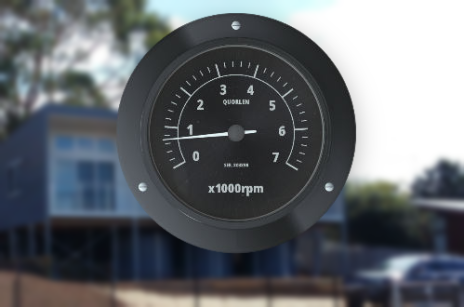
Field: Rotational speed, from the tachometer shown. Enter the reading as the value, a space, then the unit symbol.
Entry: 700 rpm
